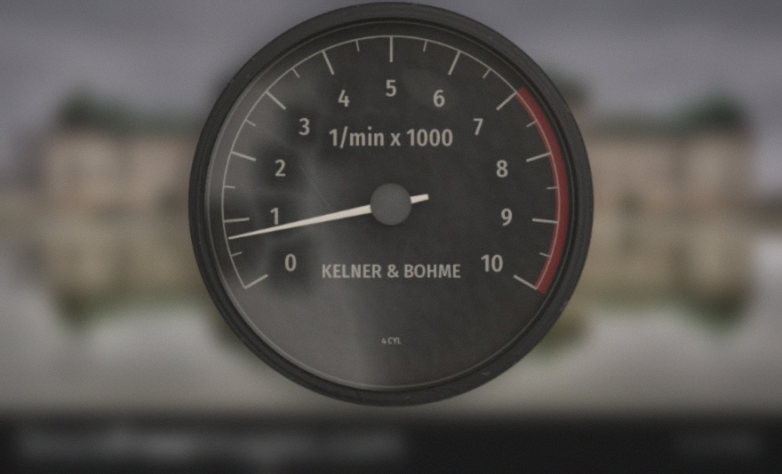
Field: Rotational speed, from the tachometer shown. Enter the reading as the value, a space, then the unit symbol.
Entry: 750 rpm
